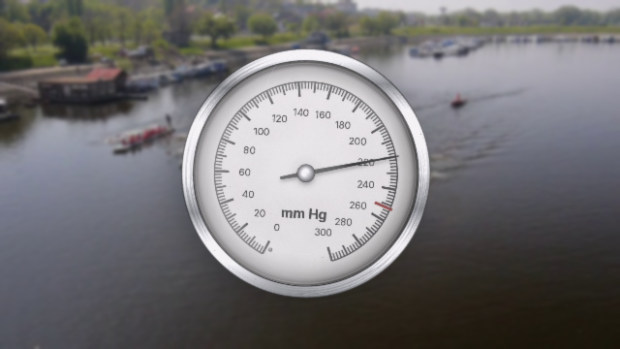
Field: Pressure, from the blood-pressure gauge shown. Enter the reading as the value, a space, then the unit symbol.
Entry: 220 mmHg
